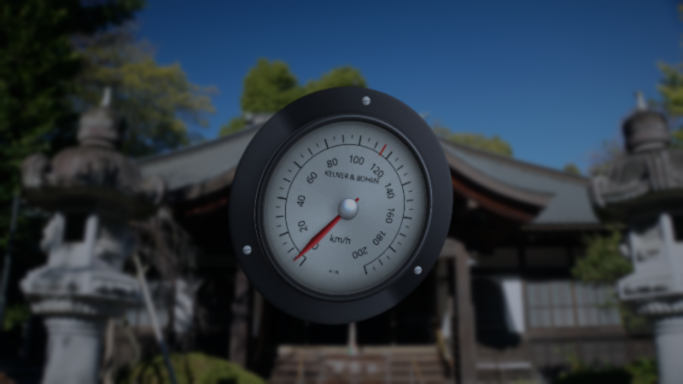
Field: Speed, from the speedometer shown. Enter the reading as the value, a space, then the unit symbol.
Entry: 5 km/h
